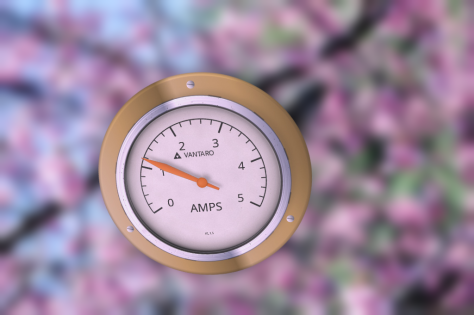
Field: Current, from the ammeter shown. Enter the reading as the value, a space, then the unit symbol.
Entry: 1.2 A
